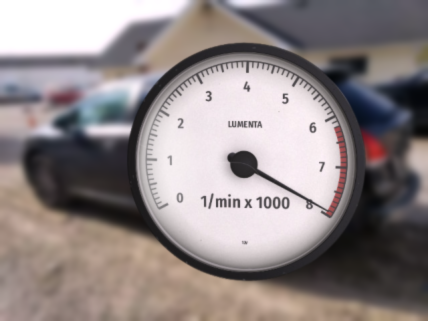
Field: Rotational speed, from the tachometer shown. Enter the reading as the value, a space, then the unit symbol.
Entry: 7900 rpm
